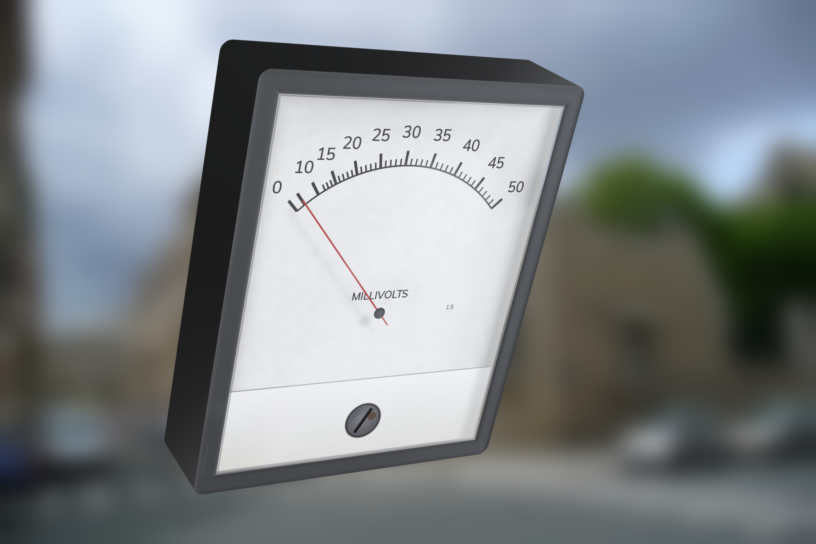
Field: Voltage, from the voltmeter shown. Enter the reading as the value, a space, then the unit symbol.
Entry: 5 mV
